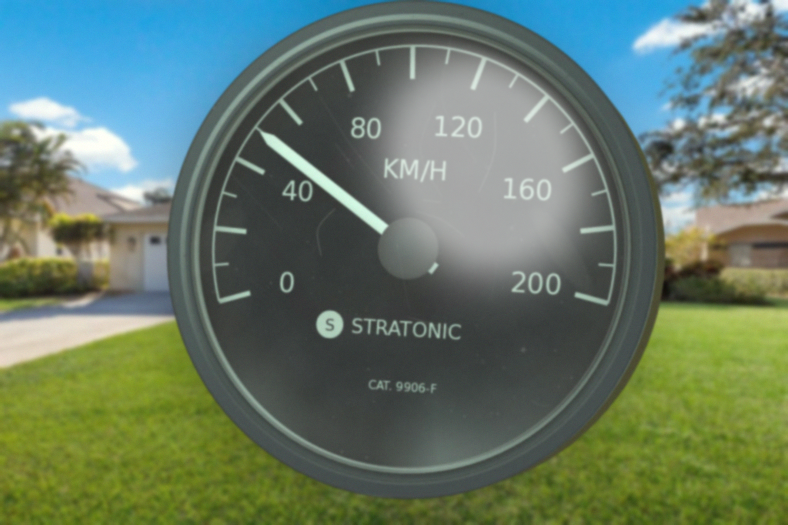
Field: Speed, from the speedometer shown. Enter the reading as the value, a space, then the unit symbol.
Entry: 50 km/h
